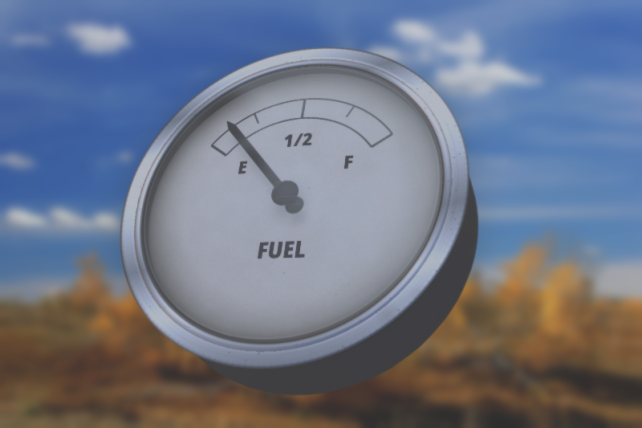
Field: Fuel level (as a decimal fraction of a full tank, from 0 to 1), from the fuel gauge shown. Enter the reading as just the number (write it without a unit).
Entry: 0.125
